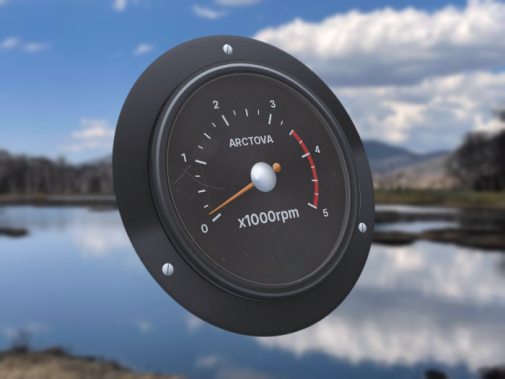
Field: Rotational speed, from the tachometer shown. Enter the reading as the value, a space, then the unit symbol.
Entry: 125 rpm
